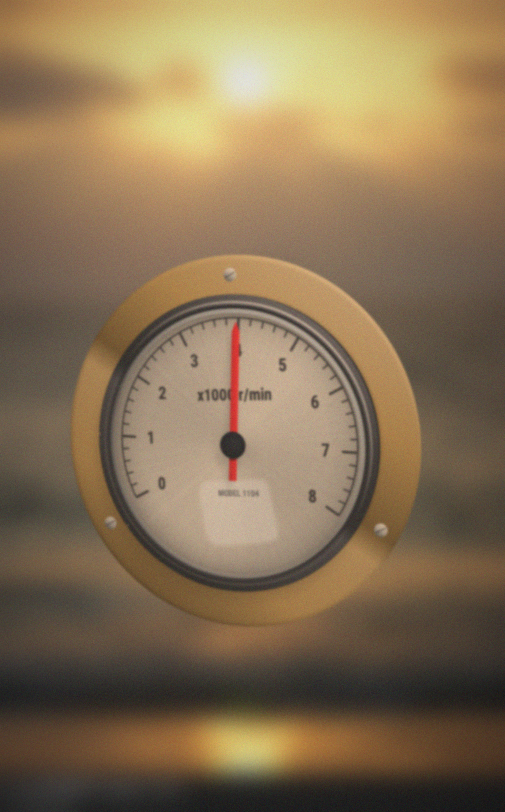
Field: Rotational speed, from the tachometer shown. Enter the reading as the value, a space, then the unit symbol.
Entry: 4000 rpm
